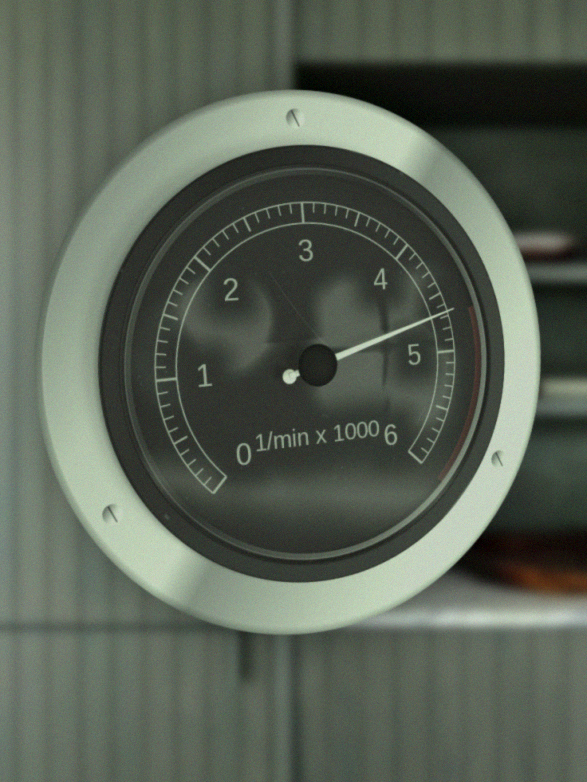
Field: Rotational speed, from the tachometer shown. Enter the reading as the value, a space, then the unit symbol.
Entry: 4650 rpm
